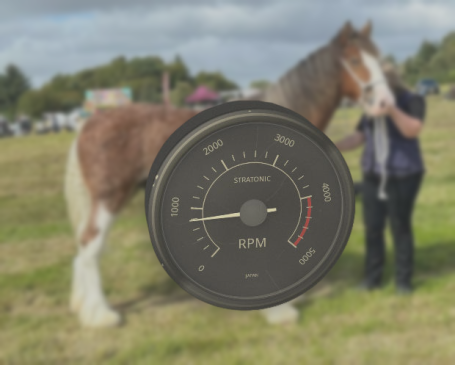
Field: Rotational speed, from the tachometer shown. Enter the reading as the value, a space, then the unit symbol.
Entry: 800 rpm
